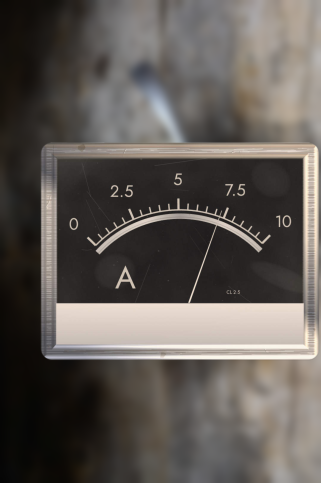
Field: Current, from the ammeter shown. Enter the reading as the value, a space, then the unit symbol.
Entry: 7.25 A
